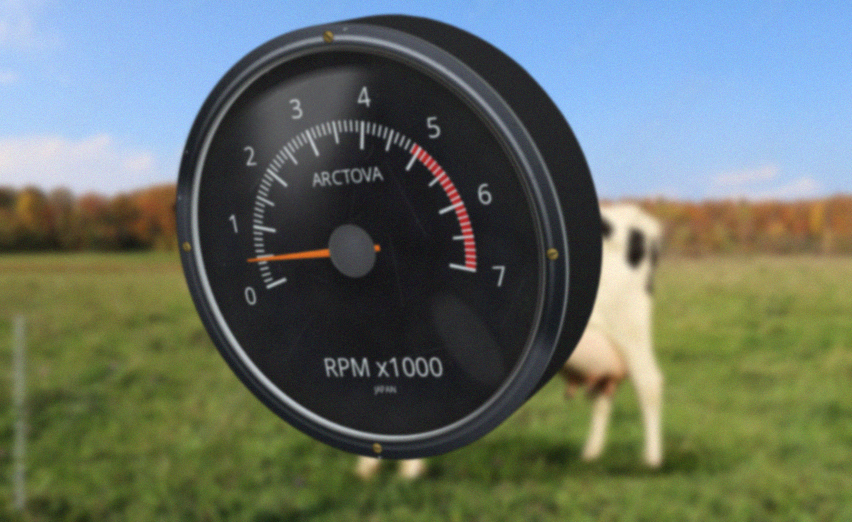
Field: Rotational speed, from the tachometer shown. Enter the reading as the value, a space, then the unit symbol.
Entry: 500 rpm
